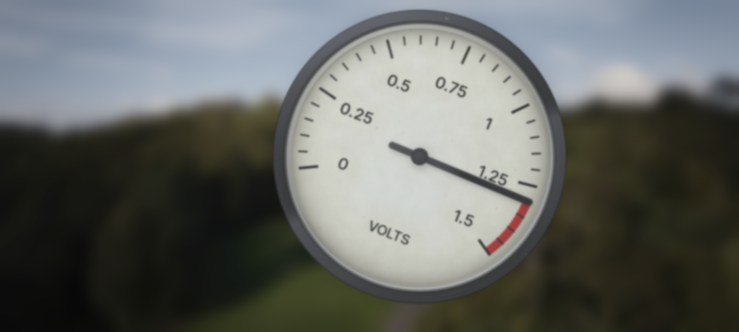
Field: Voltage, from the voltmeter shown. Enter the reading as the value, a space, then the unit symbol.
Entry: 1.3 V
